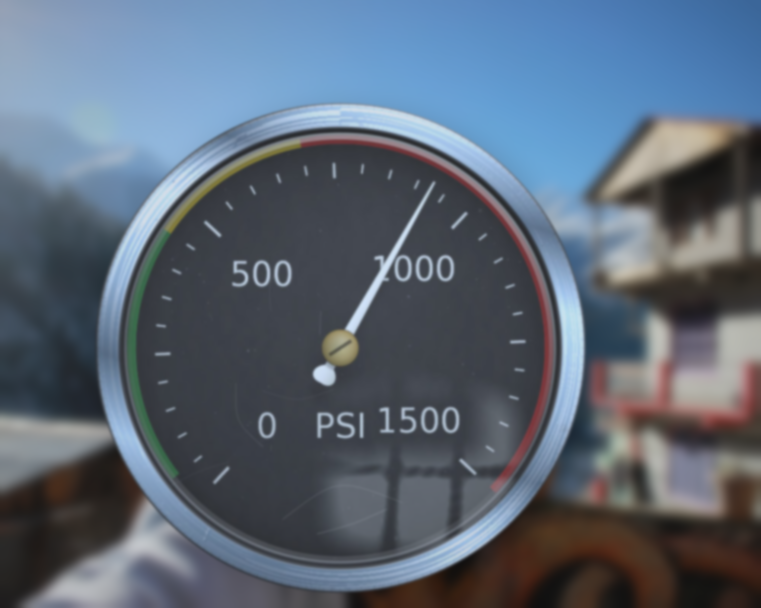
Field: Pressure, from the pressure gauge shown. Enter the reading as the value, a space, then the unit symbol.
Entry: 925 psi
